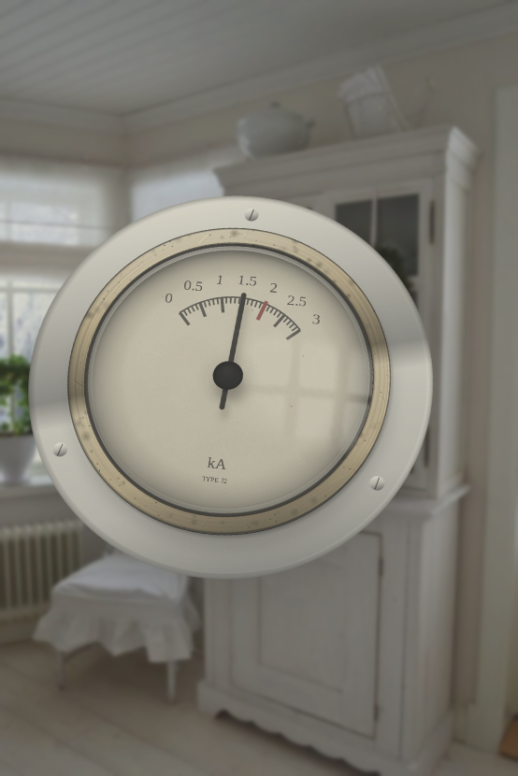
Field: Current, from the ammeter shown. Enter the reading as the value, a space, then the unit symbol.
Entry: 1.5 kA
